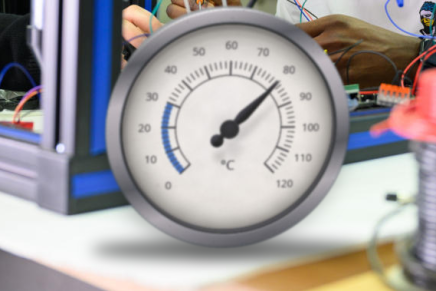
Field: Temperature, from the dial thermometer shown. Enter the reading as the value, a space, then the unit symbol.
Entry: 80 °C
